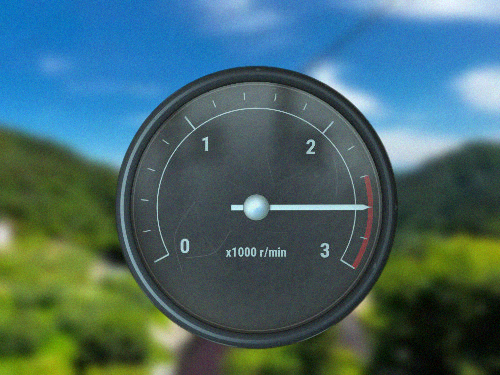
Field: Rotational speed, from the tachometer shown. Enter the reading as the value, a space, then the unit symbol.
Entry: 2600 rpm
